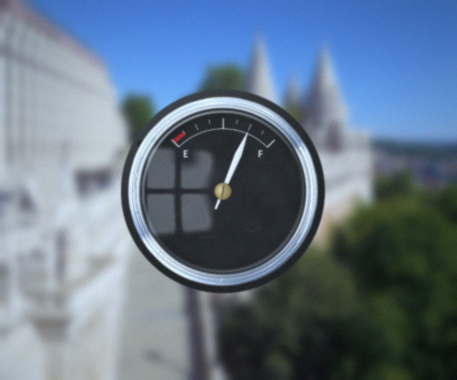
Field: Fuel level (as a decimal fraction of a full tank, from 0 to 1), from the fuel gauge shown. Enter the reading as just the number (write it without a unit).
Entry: 0.75
